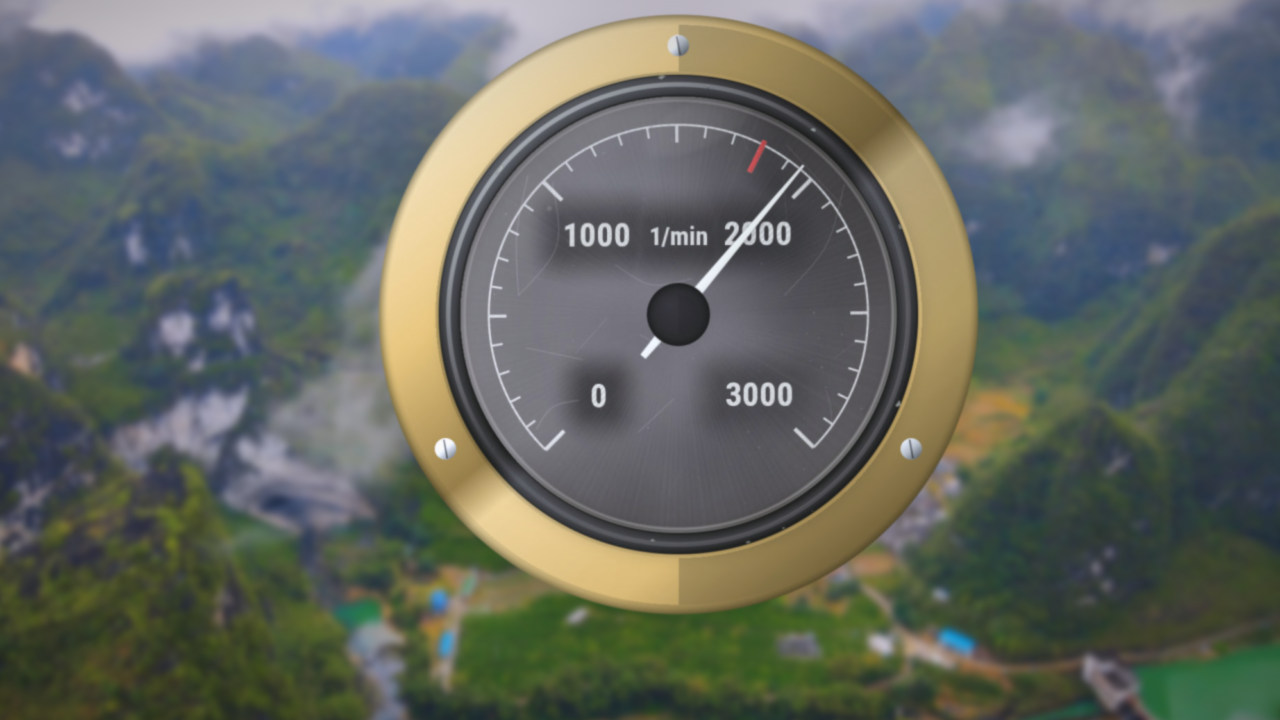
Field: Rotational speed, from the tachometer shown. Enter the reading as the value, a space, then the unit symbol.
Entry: 1950 rpm
